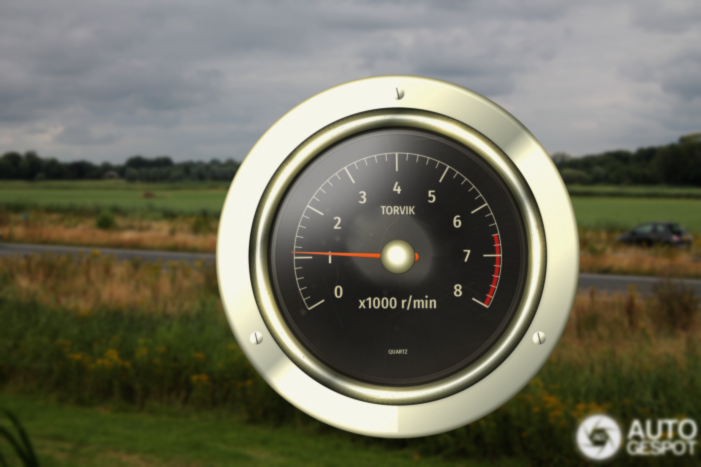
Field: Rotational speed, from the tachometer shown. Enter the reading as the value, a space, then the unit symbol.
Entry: 1100 rpm
